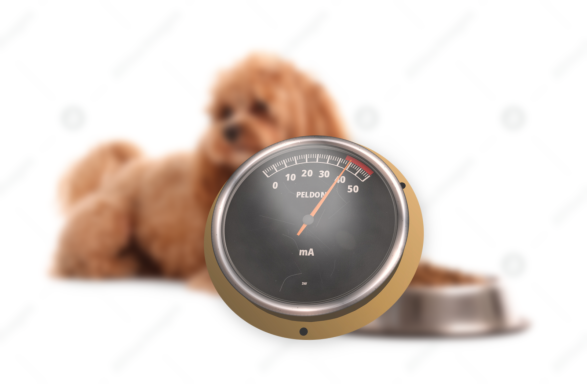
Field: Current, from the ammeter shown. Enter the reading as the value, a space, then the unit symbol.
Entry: 40 mA
